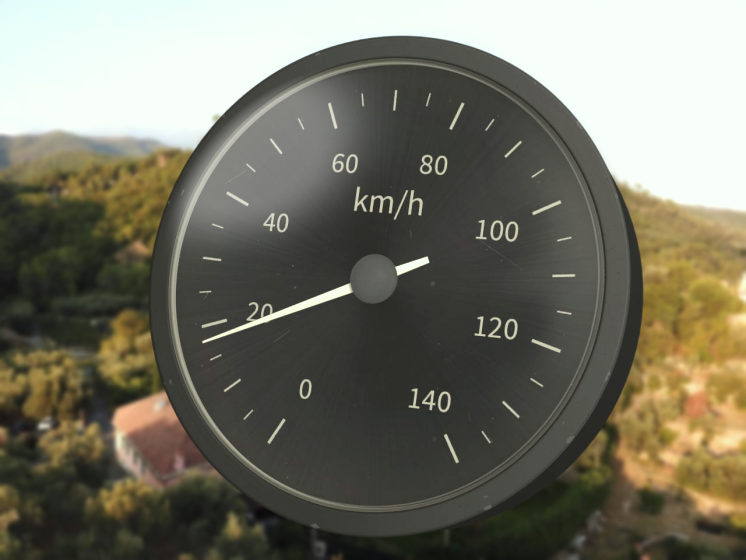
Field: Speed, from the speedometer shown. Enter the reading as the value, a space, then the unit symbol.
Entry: 17.5 km/h
